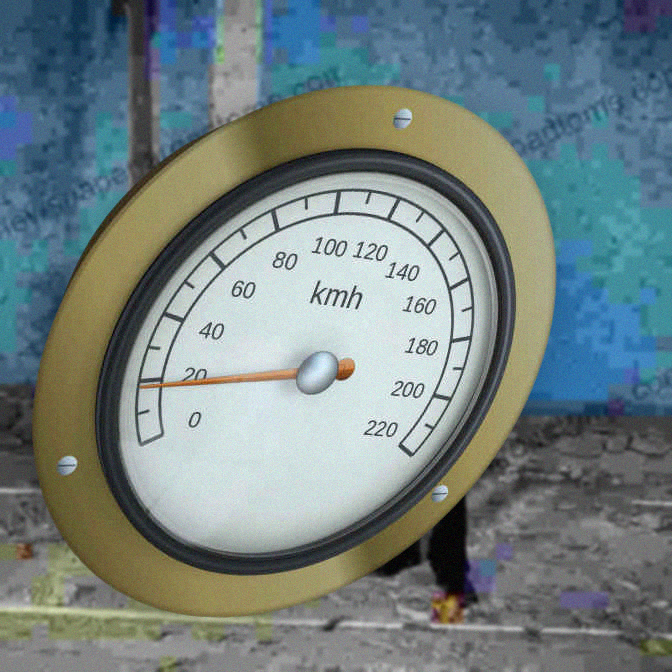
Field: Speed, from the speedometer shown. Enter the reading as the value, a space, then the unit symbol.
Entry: 20 km/h
